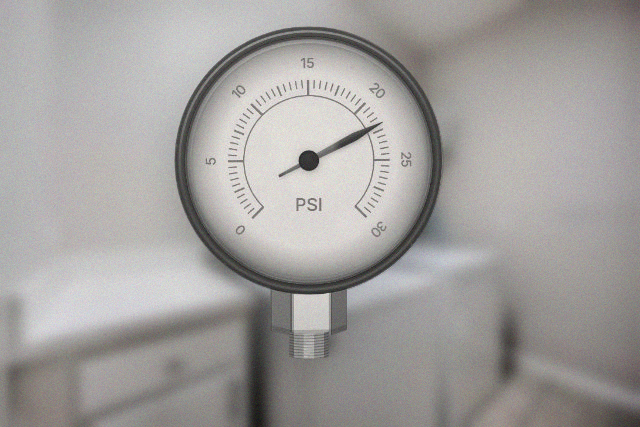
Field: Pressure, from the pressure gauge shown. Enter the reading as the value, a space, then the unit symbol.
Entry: 22 psi
